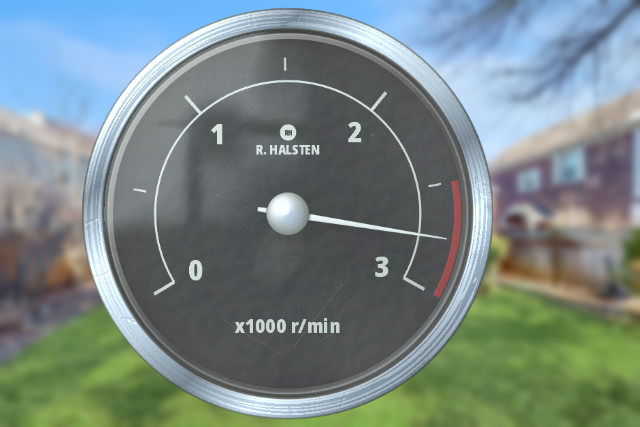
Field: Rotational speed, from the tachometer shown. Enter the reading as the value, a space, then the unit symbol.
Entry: 2750 rpm
